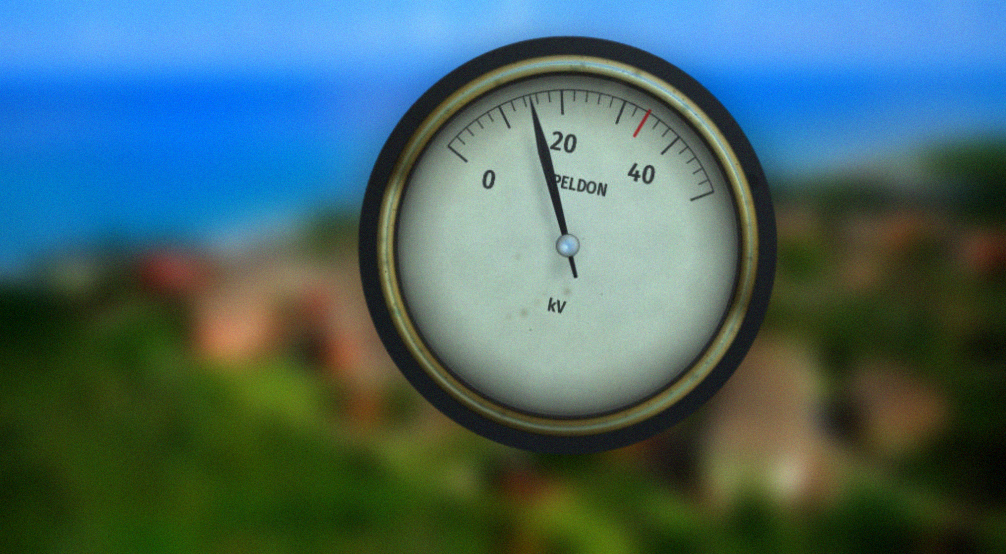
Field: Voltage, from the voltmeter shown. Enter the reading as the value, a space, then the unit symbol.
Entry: 15 kV
